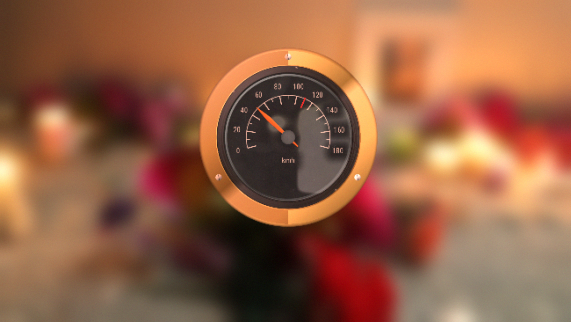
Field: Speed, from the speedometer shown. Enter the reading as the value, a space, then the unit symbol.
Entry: 50 km/h
